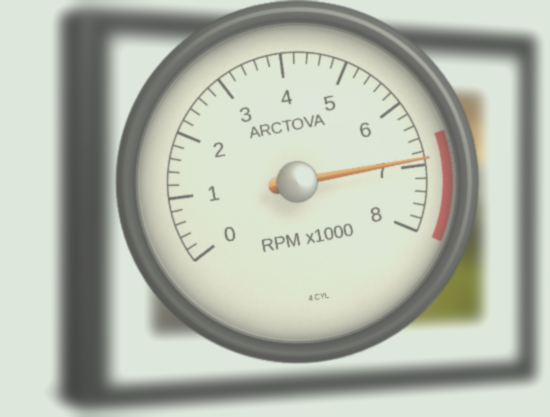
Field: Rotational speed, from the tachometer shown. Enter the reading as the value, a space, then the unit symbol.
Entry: 6900 rpm
